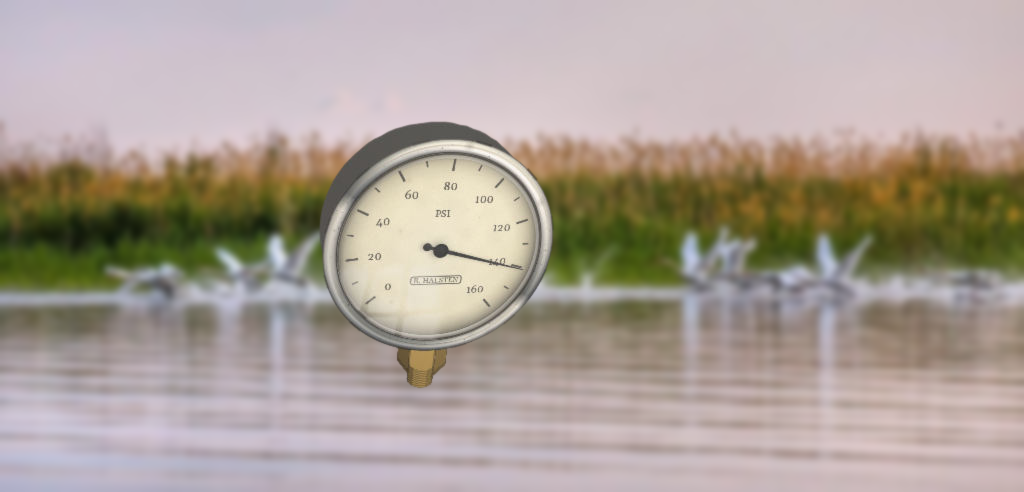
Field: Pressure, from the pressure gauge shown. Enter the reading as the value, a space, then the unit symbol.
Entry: 140 psi
